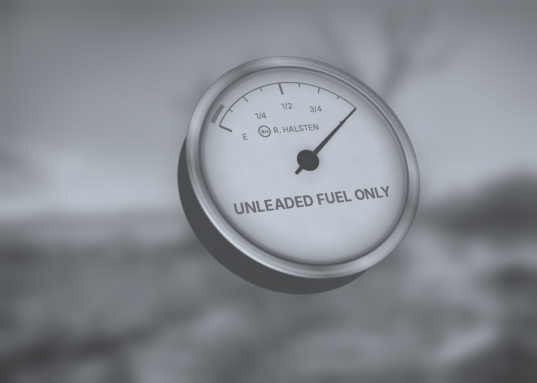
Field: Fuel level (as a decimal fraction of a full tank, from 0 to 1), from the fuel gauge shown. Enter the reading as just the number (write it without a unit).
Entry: 1
